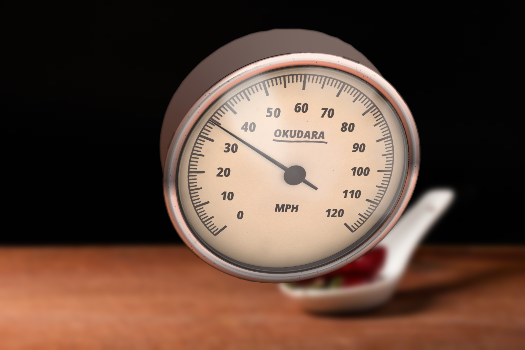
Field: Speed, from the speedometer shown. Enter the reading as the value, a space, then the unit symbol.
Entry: 35 mph
